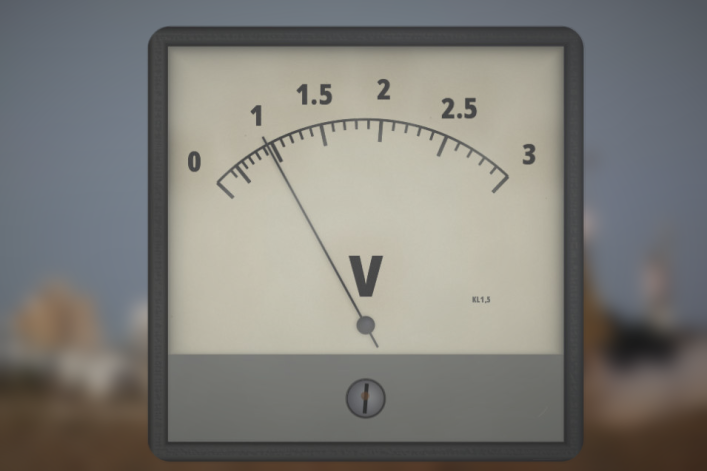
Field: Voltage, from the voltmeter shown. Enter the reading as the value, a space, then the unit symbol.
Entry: 0.95 V
